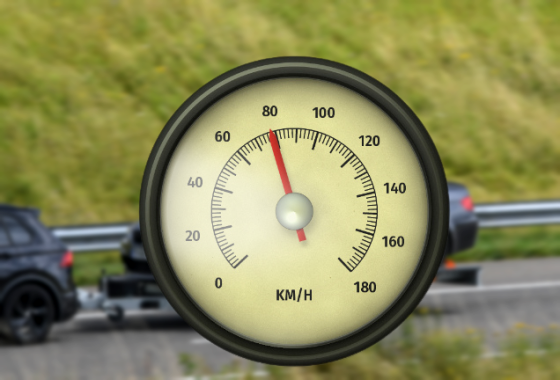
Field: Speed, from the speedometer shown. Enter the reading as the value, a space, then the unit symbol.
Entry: 78 km/h
